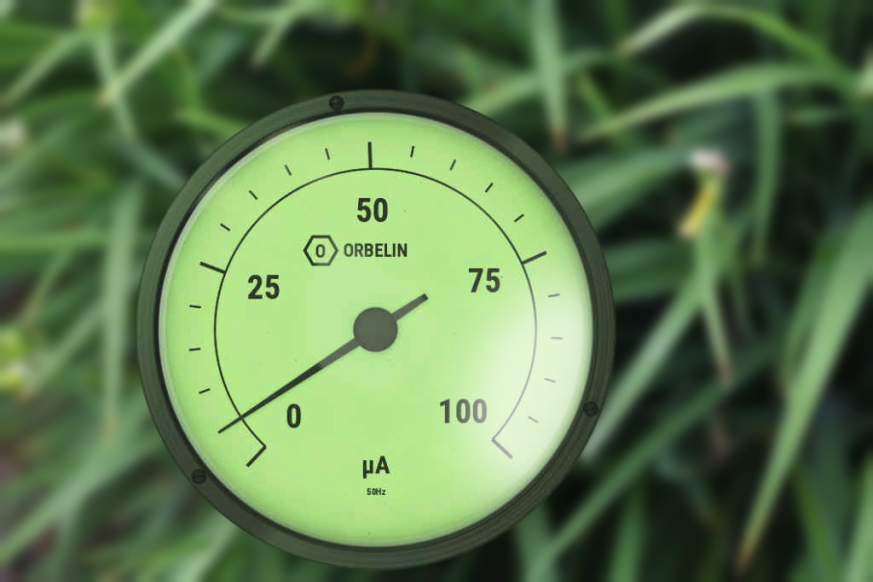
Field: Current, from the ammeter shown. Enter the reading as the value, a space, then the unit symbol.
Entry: 5 µA
